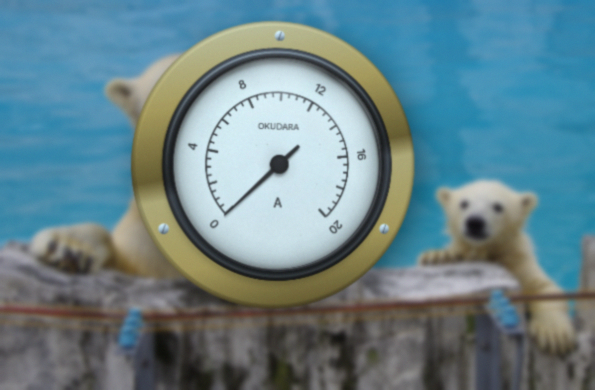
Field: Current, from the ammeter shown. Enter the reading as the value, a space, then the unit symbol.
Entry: 0 A
